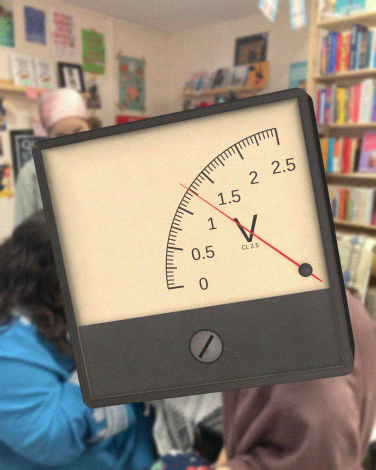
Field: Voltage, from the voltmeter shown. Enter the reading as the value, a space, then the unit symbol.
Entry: 1.25 V
